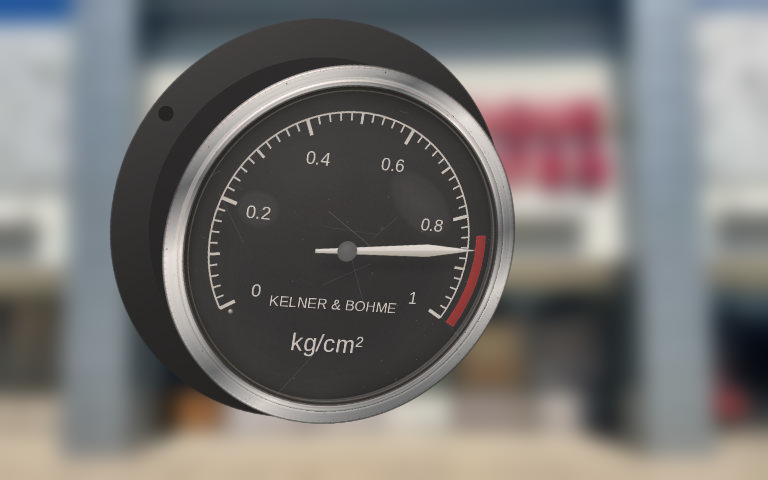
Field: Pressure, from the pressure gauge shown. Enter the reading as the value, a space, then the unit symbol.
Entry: 0.86 kg/cm²
